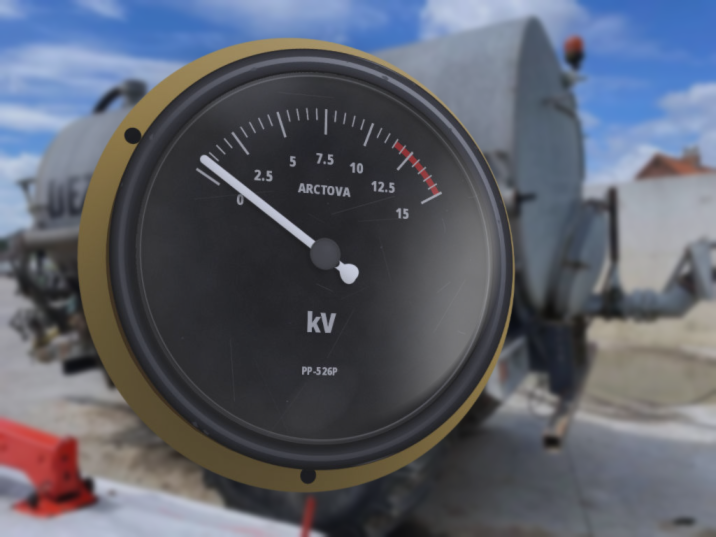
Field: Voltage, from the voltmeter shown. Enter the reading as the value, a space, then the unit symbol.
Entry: 0.5 kV
